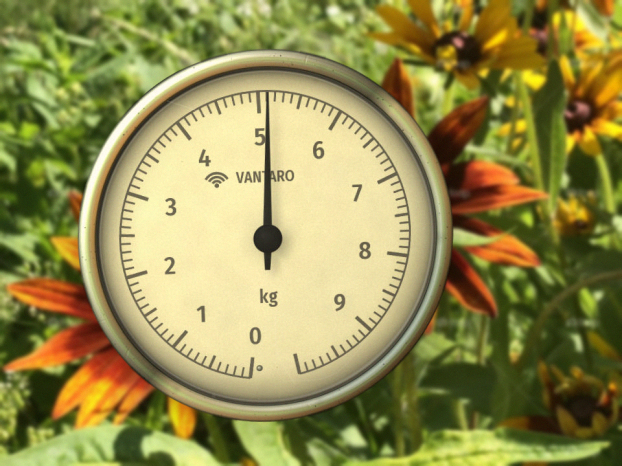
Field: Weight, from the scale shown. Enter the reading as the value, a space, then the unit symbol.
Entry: 5.1 kg
